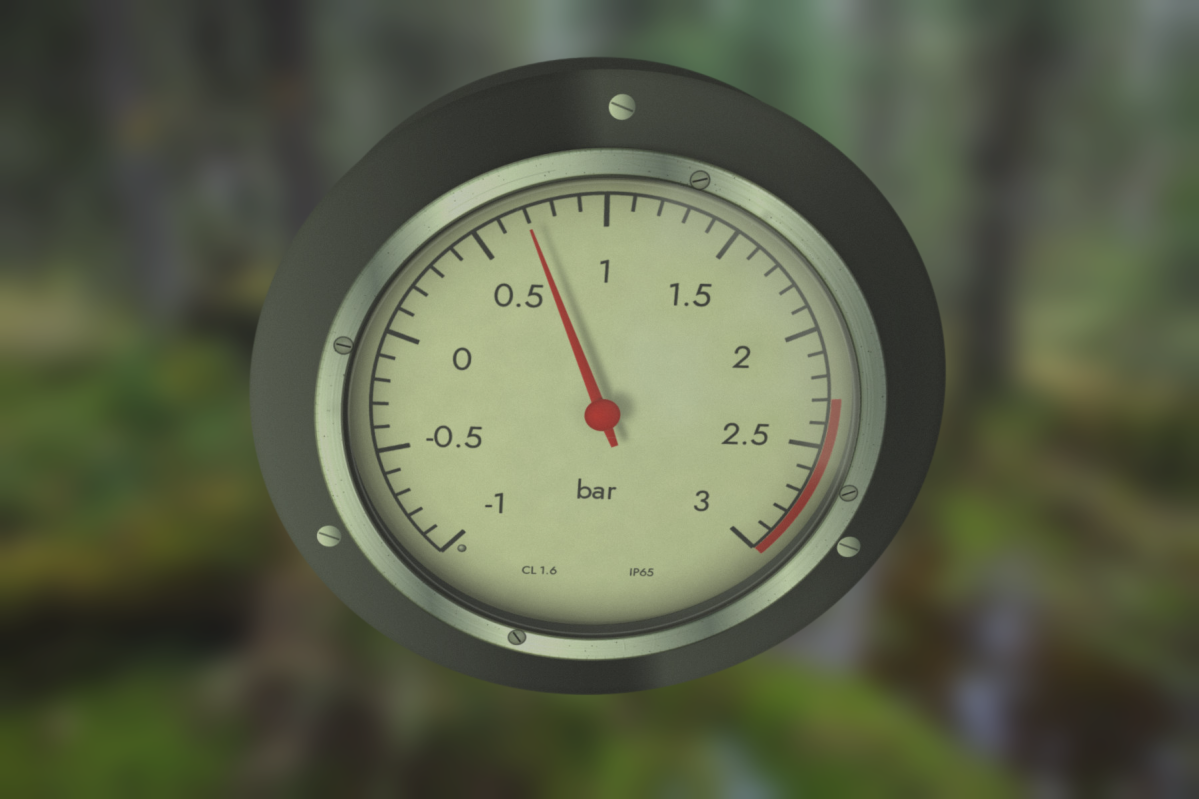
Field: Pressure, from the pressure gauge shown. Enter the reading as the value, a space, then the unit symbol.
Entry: 0.7 bar
